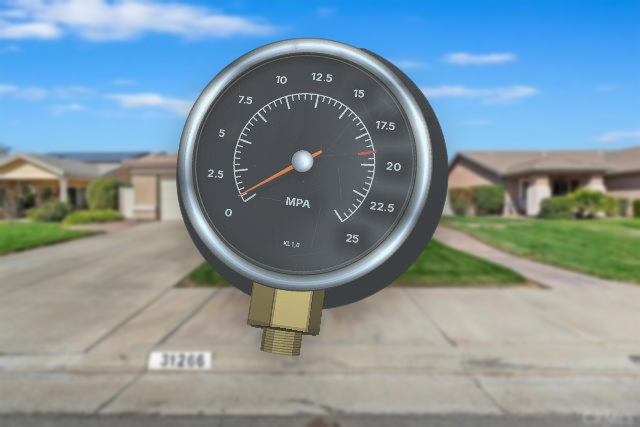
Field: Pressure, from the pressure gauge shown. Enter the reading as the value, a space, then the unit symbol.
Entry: 0.5 MPa
